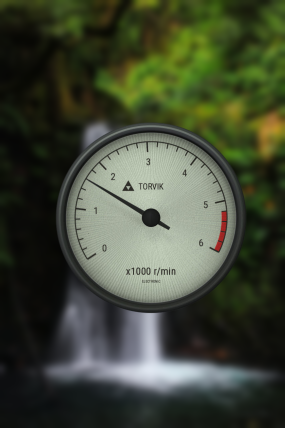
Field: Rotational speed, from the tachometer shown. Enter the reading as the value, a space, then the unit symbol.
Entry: 1600 rpm
